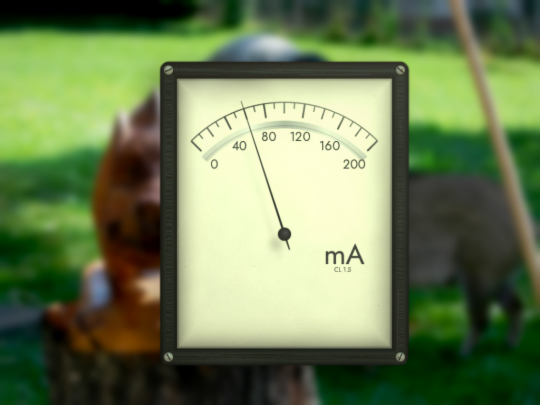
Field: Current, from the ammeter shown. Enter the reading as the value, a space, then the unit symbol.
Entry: 60 mA
